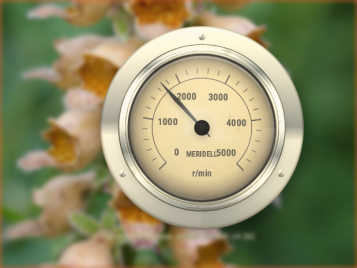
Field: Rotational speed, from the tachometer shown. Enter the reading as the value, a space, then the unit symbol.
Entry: 1700 rpm
